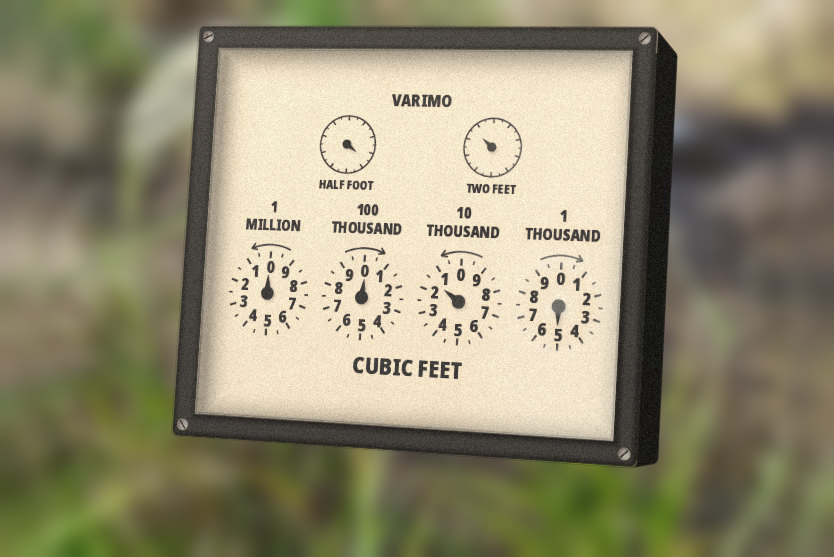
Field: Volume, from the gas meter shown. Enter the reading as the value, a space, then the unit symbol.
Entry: 1500 ft³
